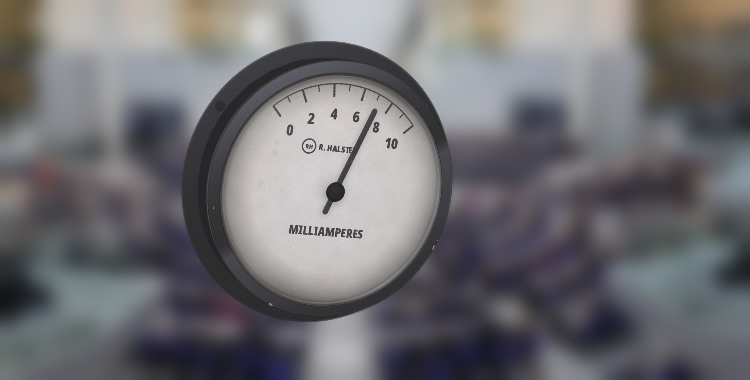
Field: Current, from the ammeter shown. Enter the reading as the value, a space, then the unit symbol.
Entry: 7 mA
